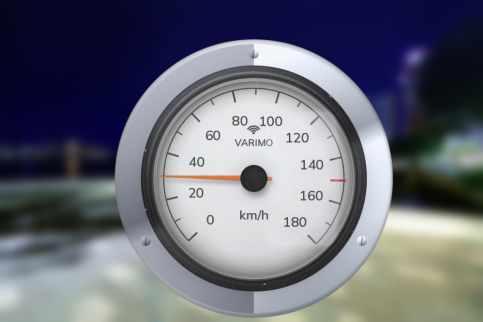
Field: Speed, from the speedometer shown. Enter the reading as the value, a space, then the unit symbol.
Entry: 30 km/h
